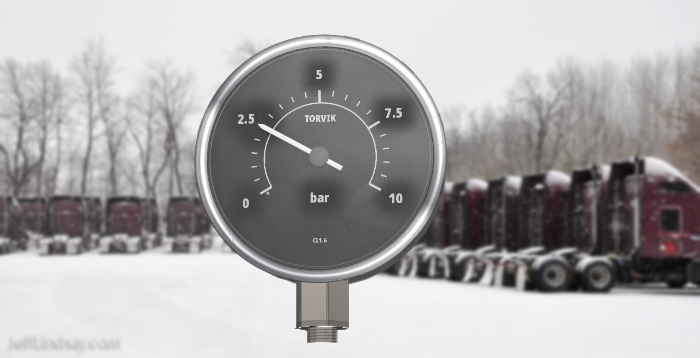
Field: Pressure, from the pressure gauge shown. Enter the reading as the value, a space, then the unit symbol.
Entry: 2.5 bar
